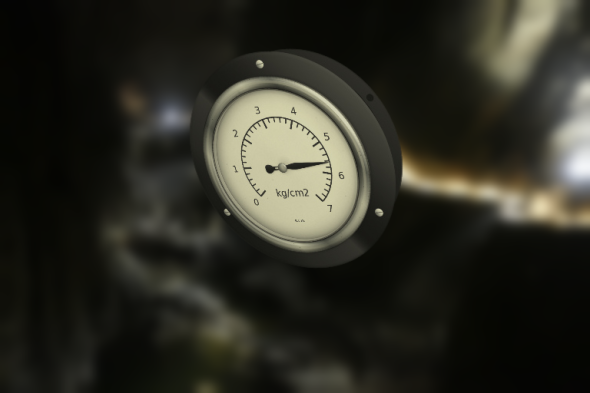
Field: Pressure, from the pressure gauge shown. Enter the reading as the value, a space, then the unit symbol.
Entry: 5.6 kg/cm²
